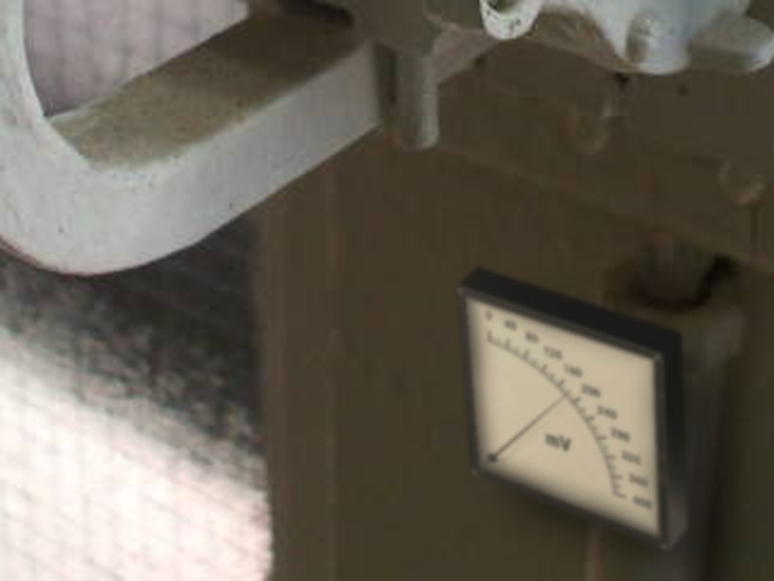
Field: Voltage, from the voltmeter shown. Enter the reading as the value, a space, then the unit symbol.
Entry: 180 mV
